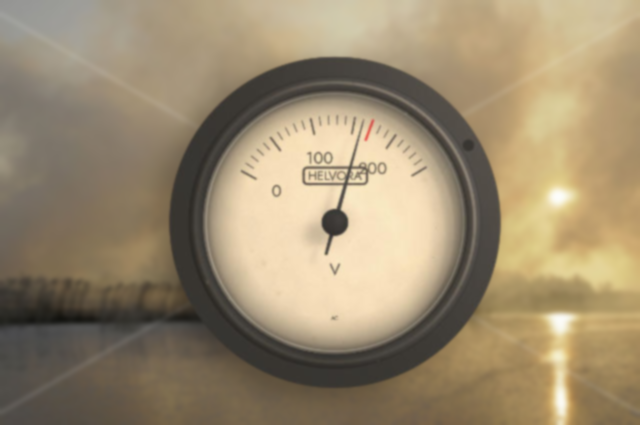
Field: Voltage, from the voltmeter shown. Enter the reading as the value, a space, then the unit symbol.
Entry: 160 V
